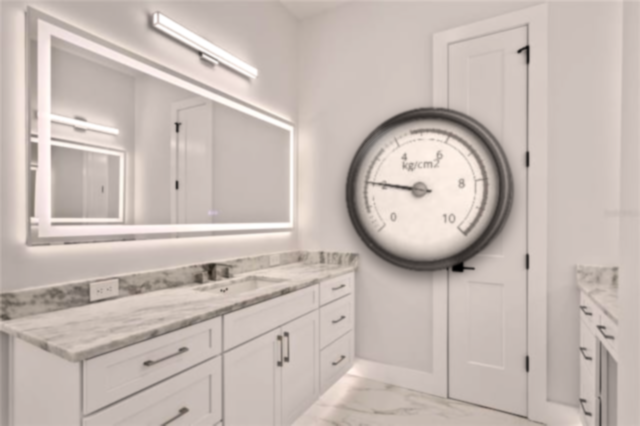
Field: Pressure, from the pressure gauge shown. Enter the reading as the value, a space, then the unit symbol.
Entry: 2 kg/cm²
